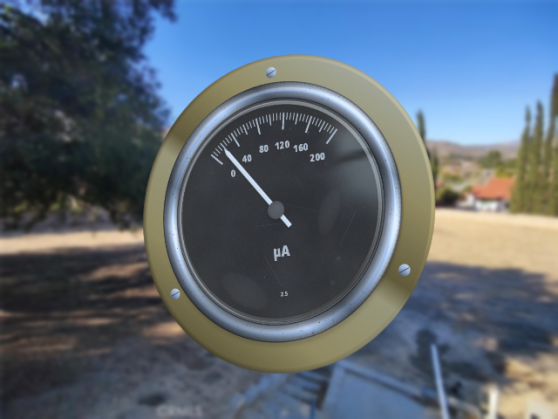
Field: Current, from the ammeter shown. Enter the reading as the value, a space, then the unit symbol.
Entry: 20 µA
